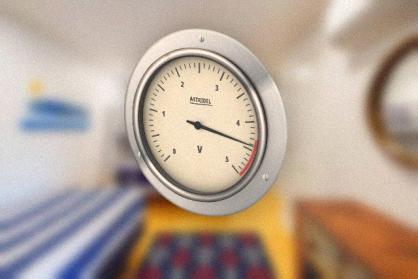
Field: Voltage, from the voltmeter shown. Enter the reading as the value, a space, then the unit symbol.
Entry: 4.4 V
